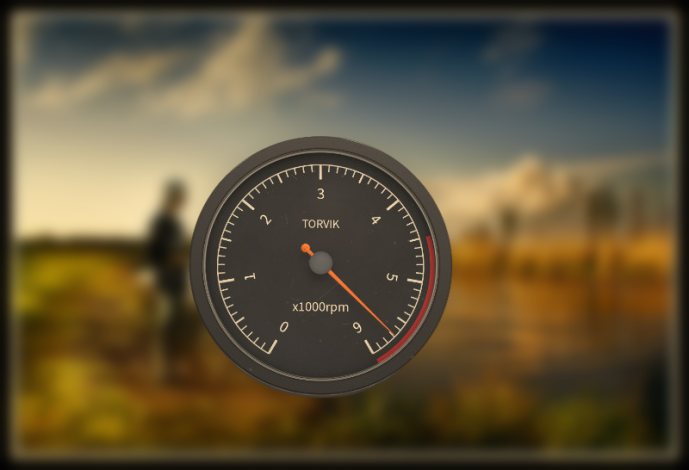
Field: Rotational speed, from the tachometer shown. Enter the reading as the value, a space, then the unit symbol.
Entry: 5700 rpm
